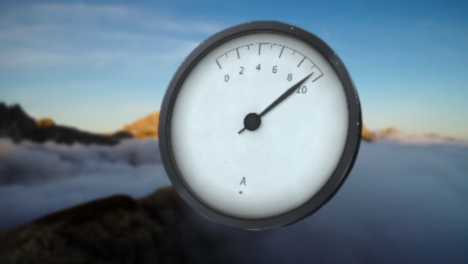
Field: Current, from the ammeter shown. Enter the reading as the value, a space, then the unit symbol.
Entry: 9.5 A
